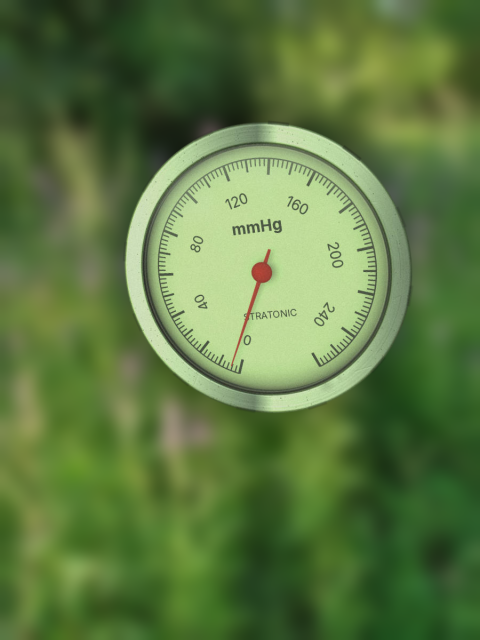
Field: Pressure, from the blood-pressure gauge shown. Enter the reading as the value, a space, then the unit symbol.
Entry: 4 mmHg
